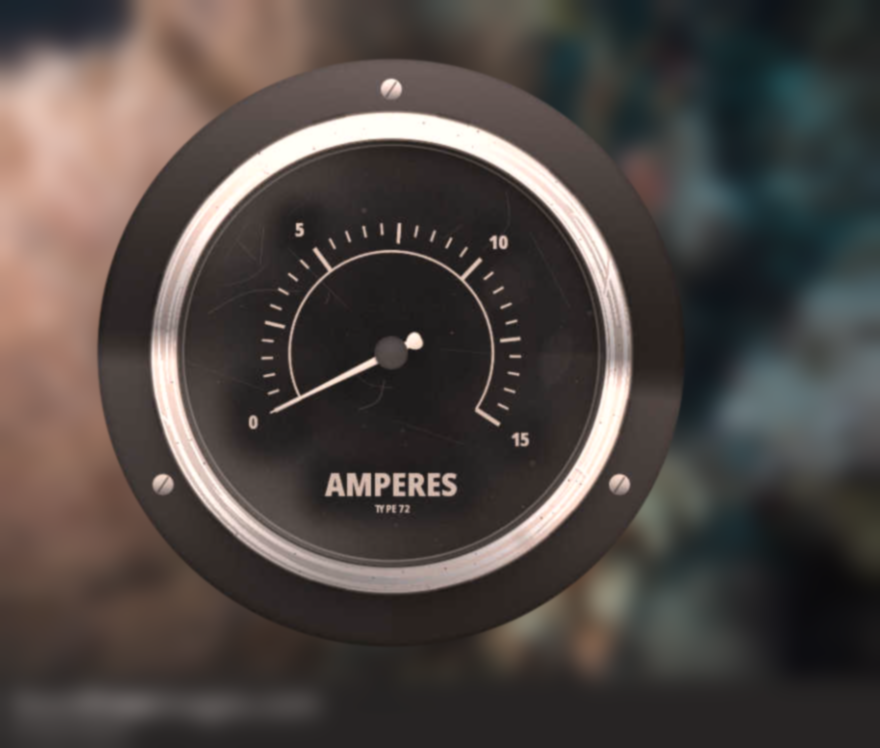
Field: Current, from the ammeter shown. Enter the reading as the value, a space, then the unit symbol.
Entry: 0 A
